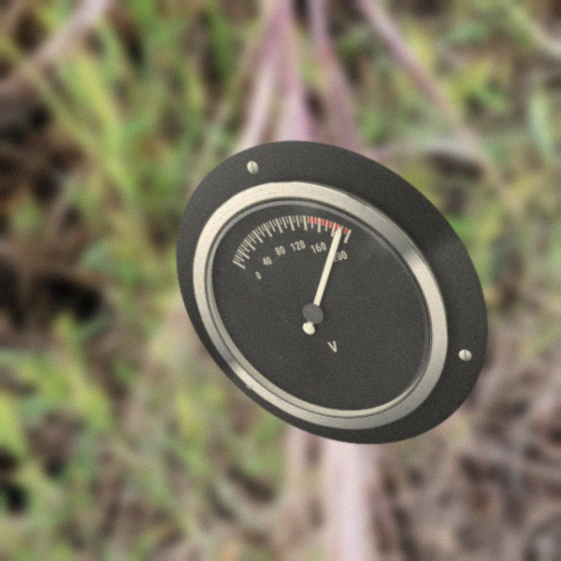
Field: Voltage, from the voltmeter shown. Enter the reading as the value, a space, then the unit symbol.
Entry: 190 V
